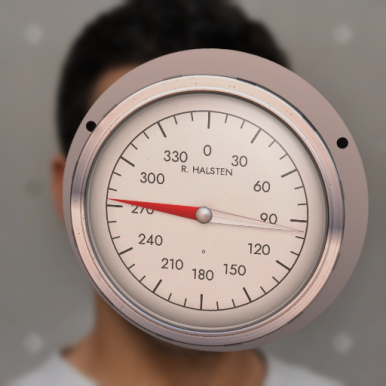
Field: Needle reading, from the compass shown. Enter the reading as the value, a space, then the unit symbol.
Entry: 275 °
